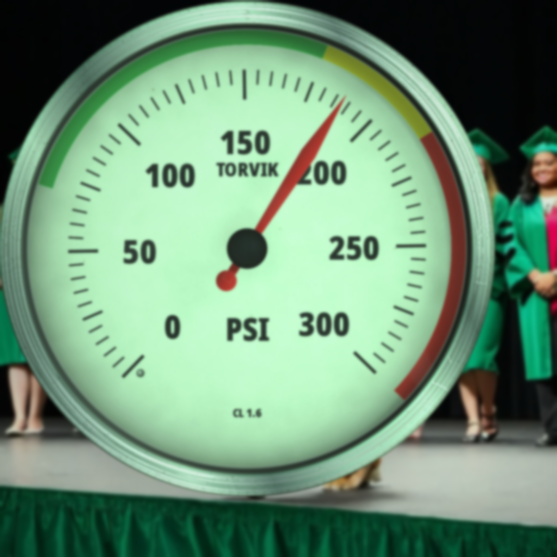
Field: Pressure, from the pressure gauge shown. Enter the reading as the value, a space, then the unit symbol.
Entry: 187.5 psi
